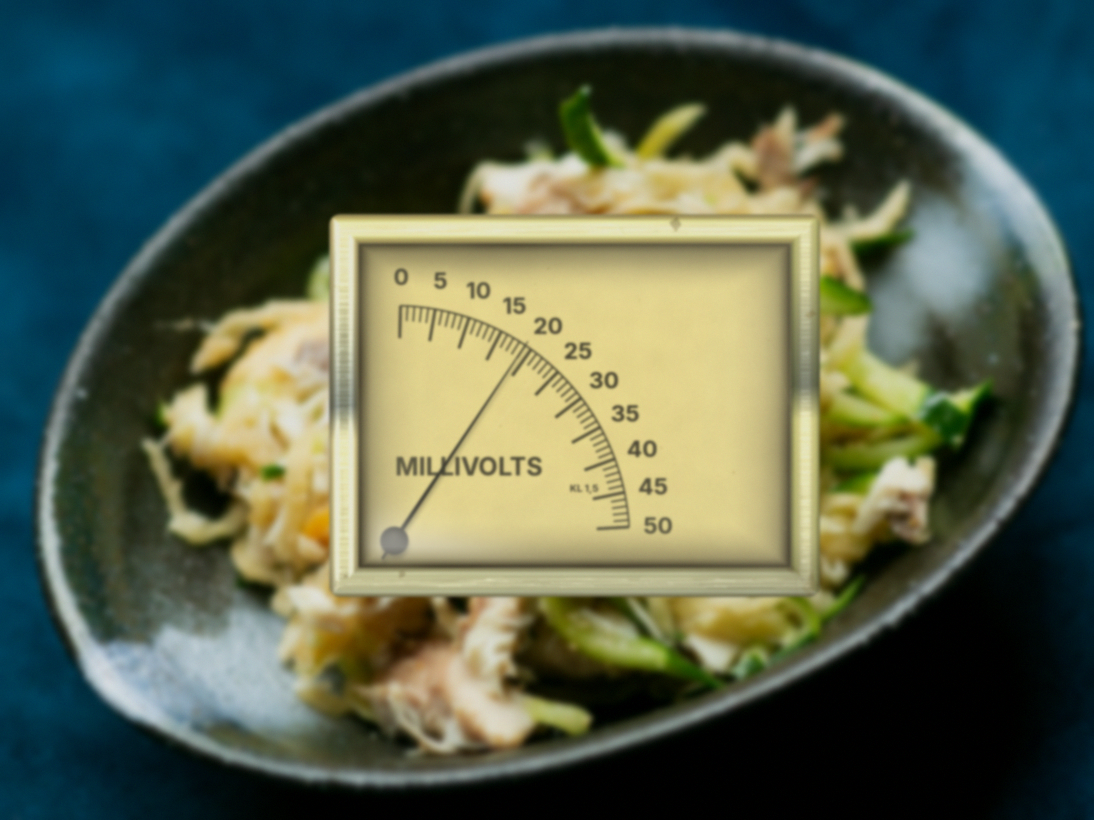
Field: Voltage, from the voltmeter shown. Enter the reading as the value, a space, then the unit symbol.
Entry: 19 mV
